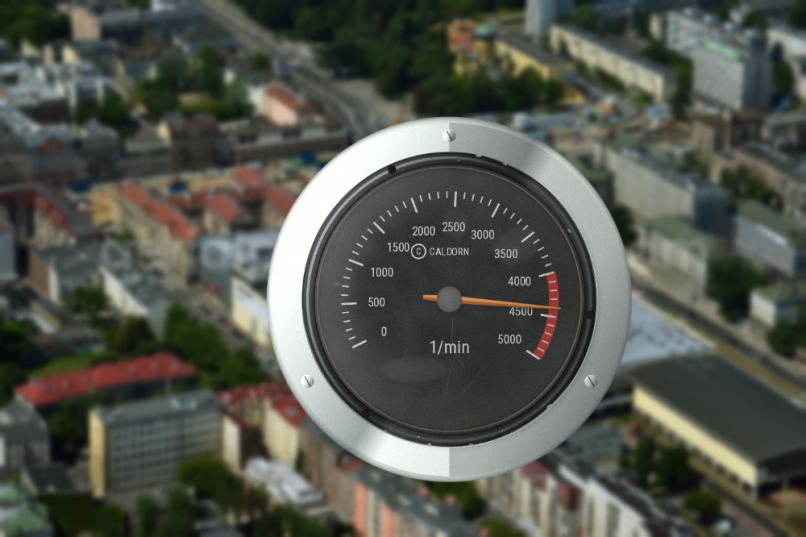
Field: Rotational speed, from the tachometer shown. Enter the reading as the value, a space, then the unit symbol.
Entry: 4400 rpm
